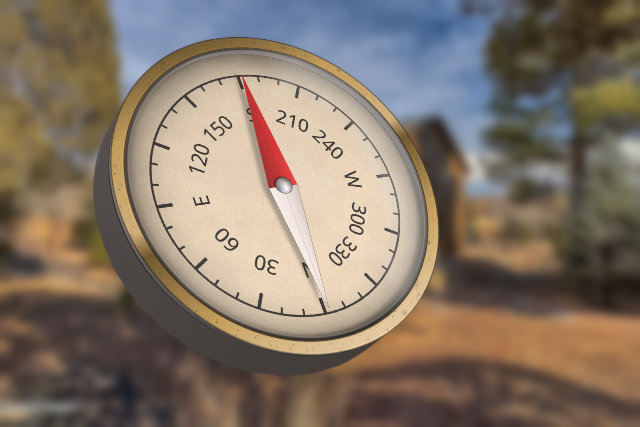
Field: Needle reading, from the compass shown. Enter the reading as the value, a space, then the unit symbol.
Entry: 180 °
